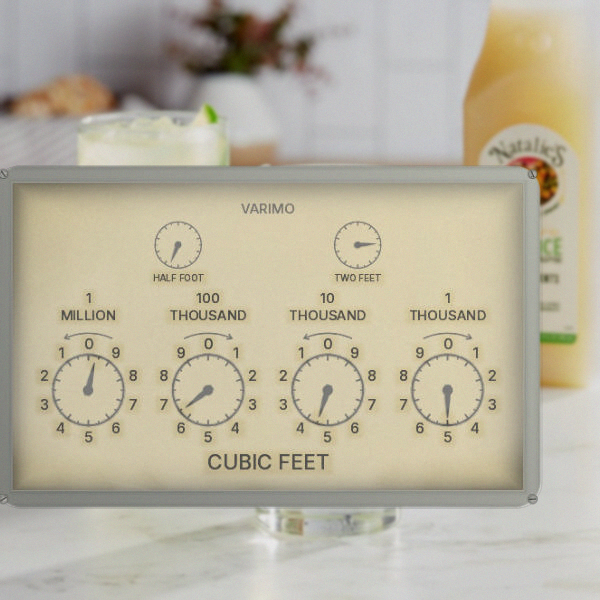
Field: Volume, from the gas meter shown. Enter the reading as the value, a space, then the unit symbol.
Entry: 964500 ft³
